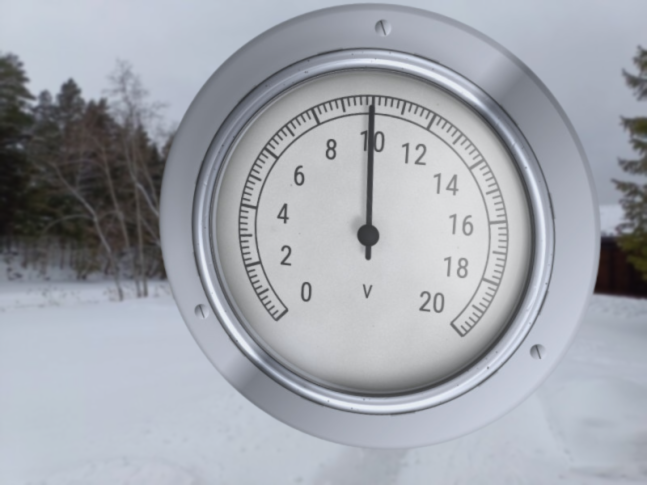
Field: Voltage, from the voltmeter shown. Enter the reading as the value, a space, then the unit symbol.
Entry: 10 V
